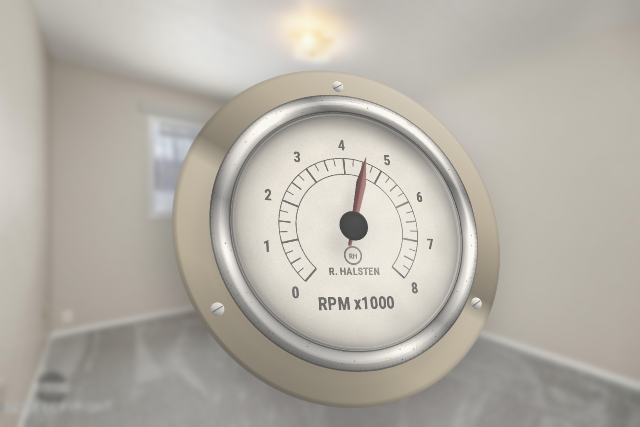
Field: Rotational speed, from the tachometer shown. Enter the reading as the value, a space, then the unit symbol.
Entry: 4500 rpm
